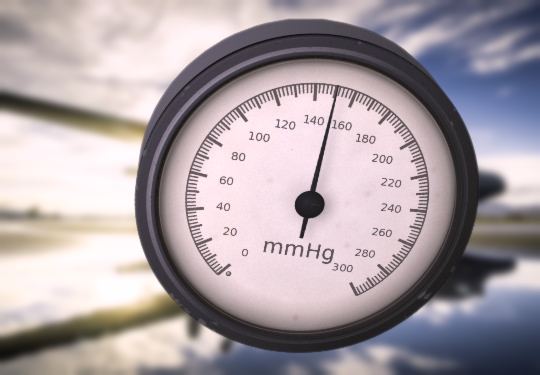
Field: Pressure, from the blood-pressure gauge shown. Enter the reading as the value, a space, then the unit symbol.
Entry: 150 mmHg
